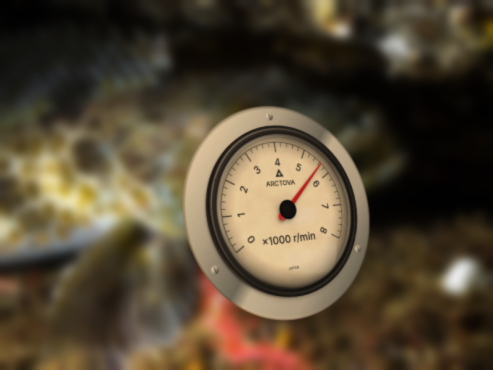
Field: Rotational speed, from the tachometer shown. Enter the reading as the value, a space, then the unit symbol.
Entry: 5600 rpm
